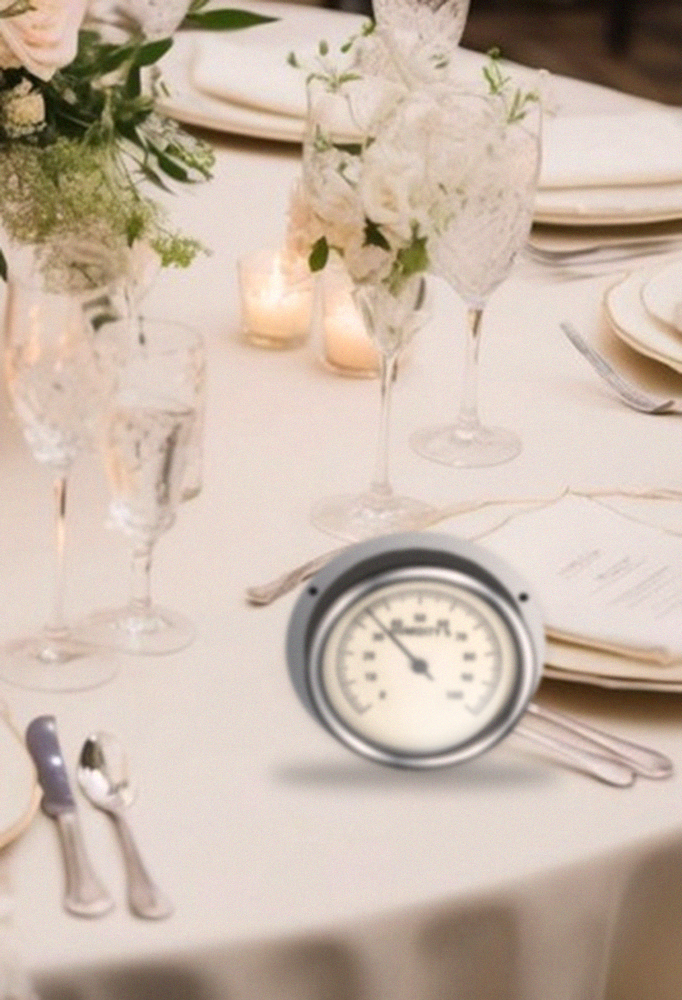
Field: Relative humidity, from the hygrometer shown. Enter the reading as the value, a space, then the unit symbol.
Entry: 35 %
